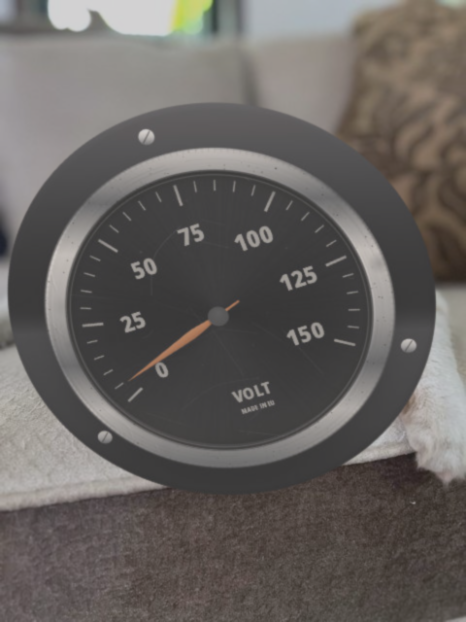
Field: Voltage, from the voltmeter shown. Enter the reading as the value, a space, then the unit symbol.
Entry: 5 V
